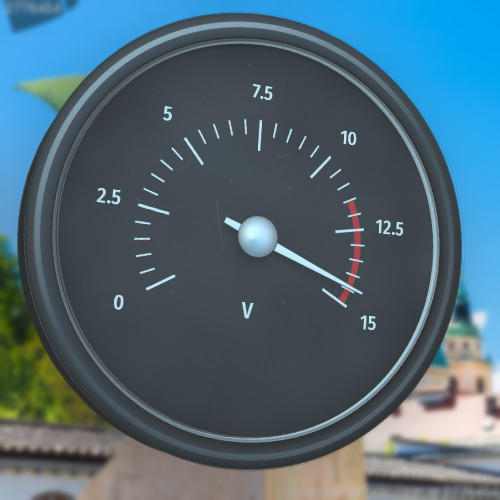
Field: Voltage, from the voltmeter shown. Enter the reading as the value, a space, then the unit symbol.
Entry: 14.5 V
